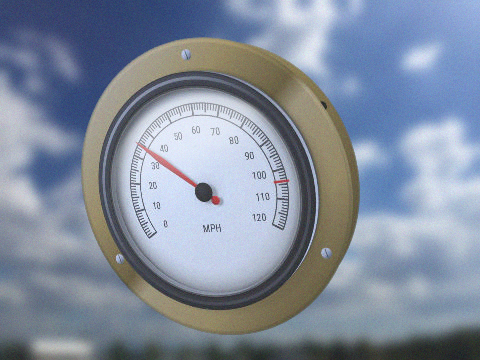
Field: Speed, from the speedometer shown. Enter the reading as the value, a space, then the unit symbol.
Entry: 35 mph
